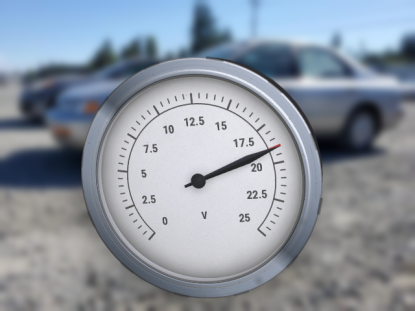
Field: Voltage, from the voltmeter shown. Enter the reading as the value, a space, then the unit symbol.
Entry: 19 V
